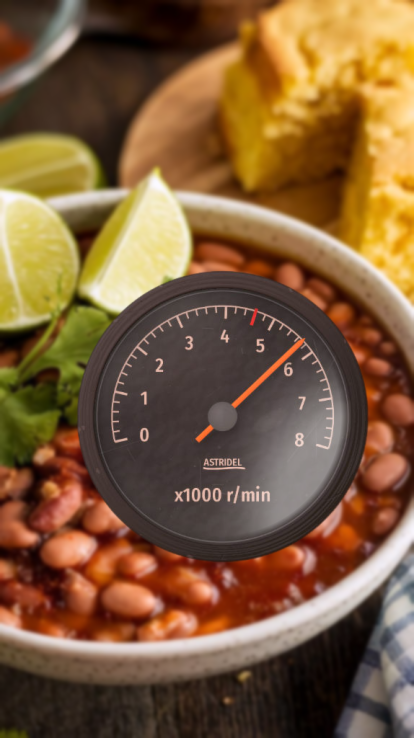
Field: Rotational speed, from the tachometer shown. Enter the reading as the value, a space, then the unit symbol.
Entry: 5700 rpm
